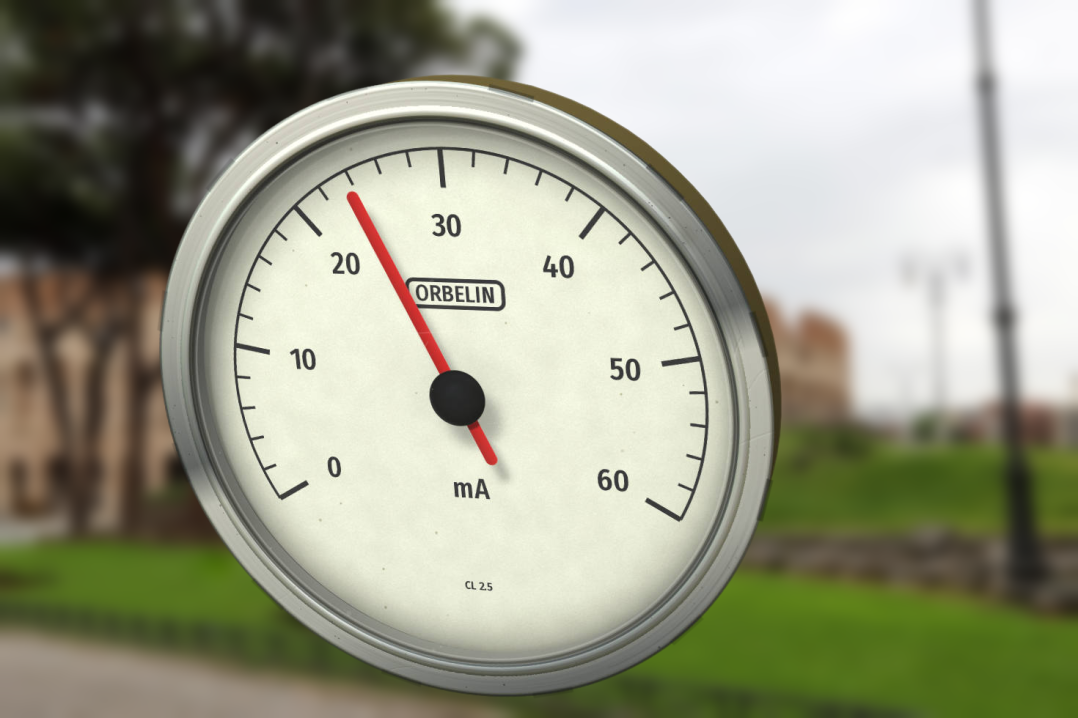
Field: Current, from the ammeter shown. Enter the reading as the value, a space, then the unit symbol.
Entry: 24 mA
